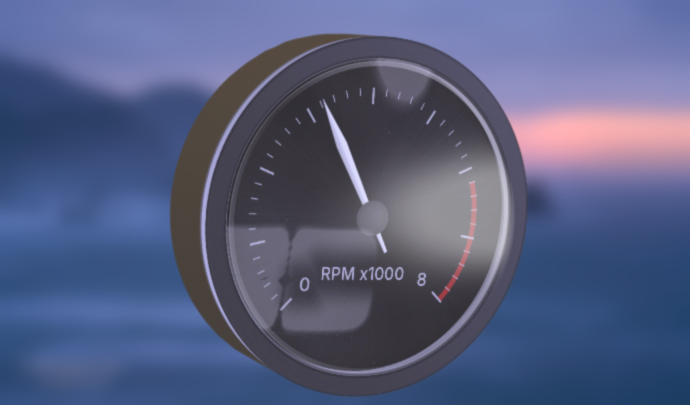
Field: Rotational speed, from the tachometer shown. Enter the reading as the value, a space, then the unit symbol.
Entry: 3200 rpm
